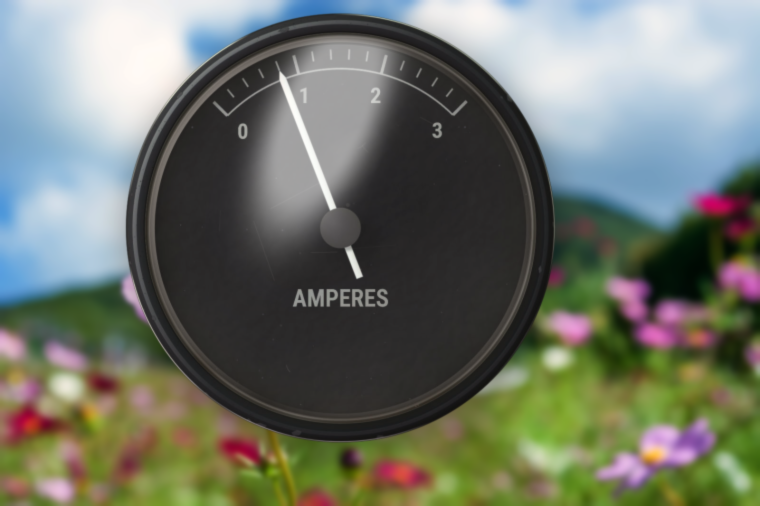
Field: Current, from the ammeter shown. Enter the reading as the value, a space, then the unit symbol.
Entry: 0.8 A
